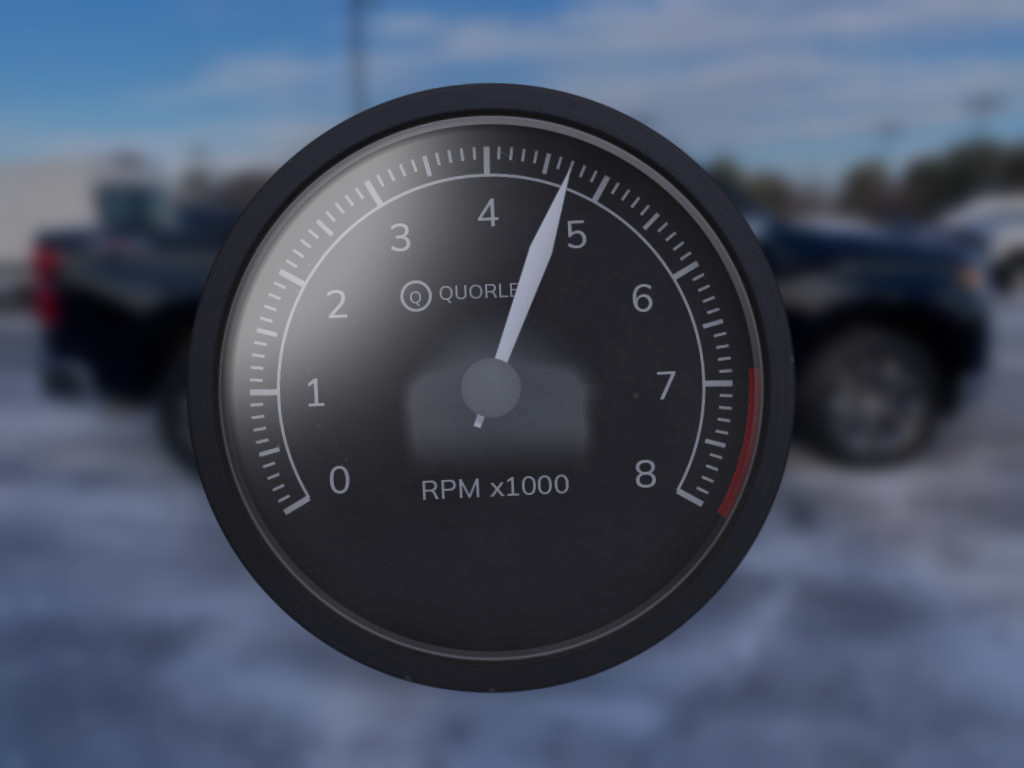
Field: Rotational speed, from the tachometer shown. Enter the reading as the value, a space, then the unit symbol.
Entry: 4700 rpm
